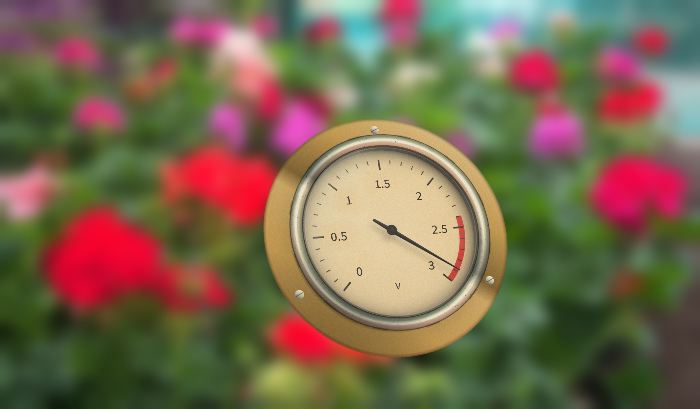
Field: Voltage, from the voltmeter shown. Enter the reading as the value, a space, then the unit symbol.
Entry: 2.9 V
